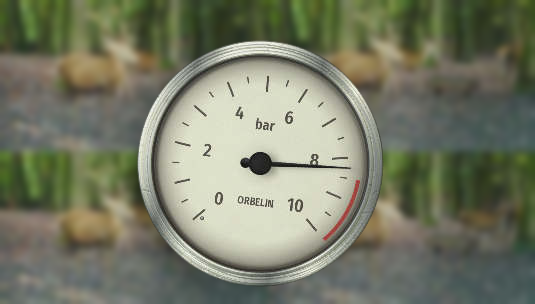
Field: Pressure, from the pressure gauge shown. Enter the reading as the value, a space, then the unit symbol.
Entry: 8.25 bar
